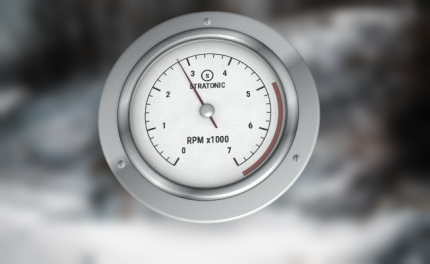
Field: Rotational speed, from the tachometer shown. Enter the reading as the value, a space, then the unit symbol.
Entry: 2800 rpm
